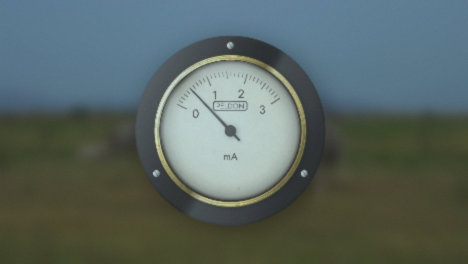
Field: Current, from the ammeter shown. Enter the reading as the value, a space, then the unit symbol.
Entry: 0.5 mA
